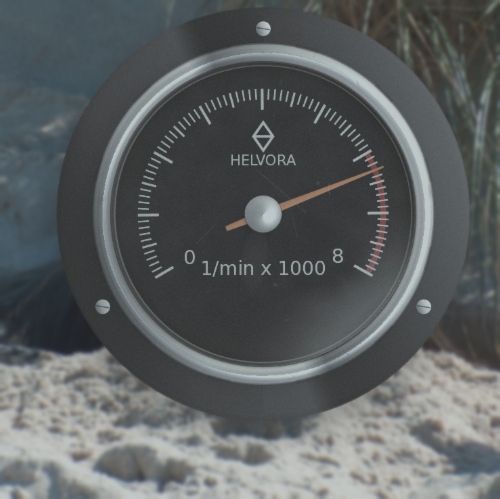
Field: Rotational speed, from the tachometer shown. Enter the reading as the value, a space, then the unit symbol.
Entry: 6300 rpm
